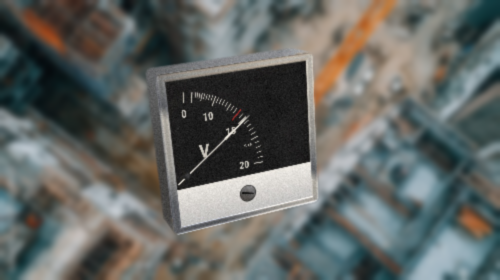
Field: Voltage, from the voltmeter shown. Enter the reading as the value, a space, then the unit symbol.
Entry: 15 V
